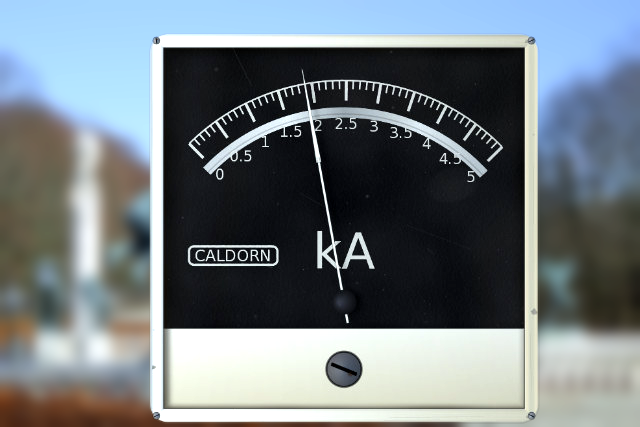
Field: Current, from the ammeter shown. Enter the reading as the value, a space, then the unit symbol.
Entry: 1.9 kA
